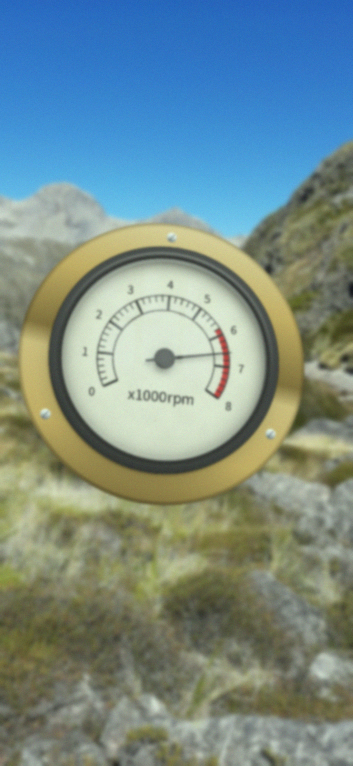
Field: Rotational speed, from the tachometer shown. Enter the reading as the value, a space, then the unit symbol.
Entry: 6600 rpm
